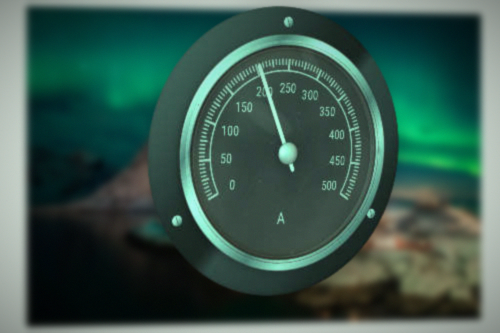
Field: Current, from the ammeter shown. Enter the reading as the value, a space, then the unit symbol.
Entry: 200 A
